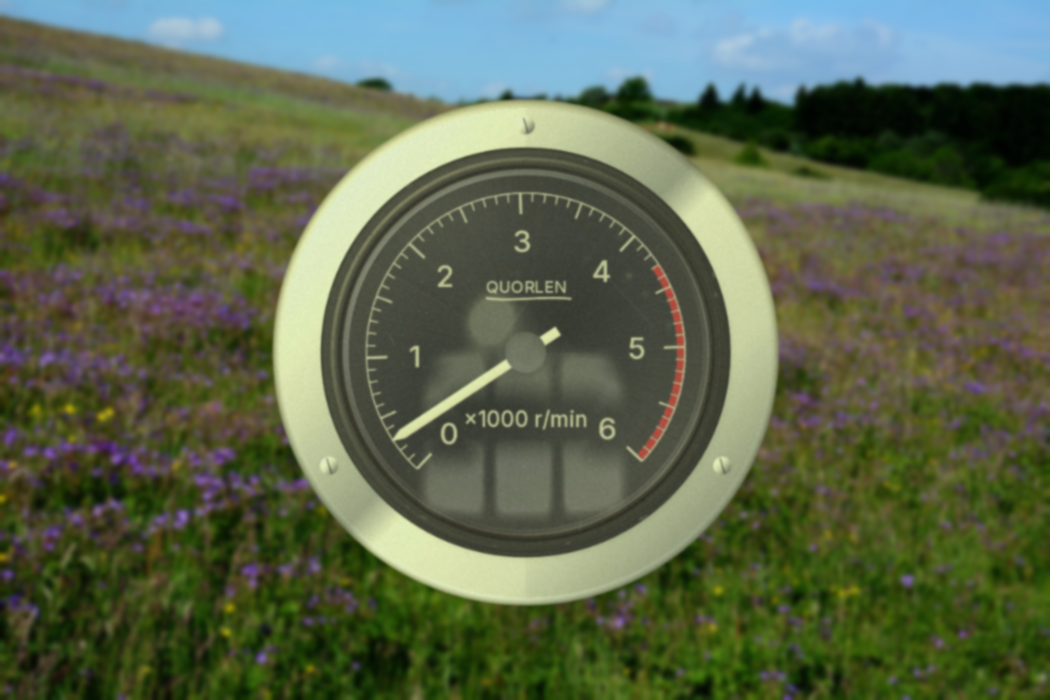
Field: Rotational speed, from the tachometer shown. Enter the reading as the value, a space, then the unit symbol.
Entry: 300 rpm
